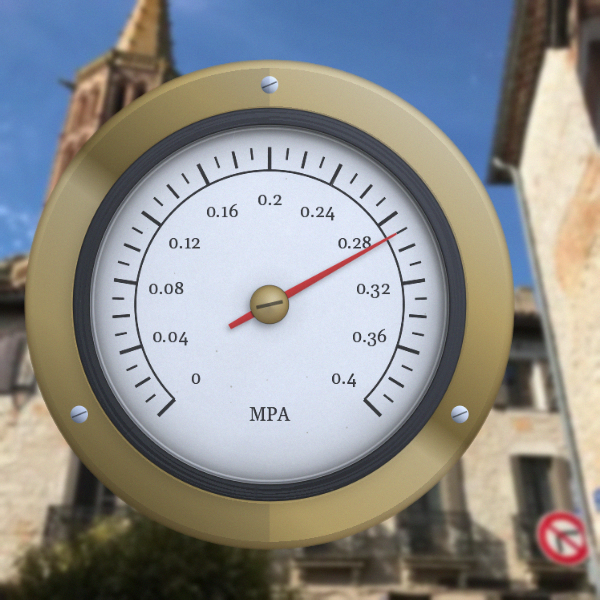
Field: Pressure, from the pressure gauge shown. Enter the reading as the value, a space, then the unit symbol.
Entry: 0.29 MPa
